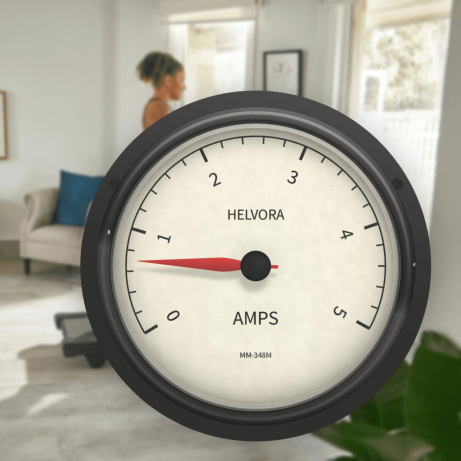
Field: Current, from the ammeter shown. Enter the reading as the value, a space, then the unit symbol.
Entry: 0.7 A
